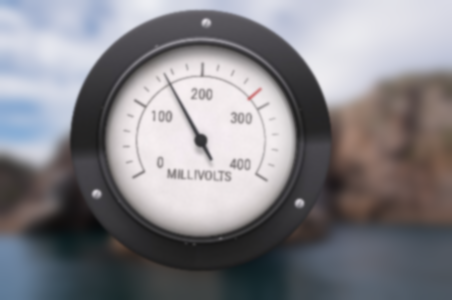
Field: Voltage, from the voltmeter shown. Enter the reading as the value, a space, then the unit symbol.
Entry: 150 mV
